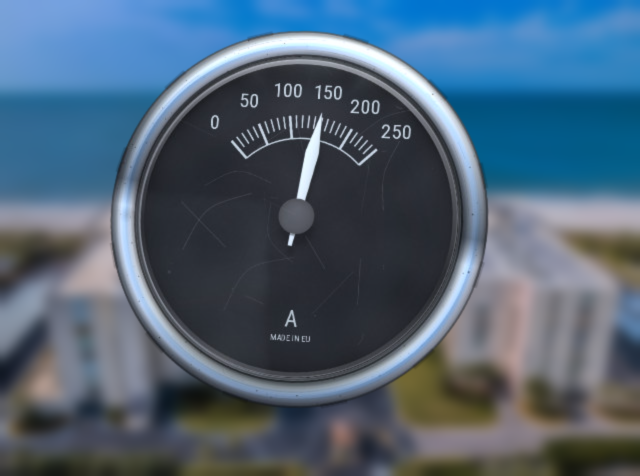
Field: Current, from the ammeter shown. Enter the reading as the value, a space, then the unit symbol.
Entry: 150 A
